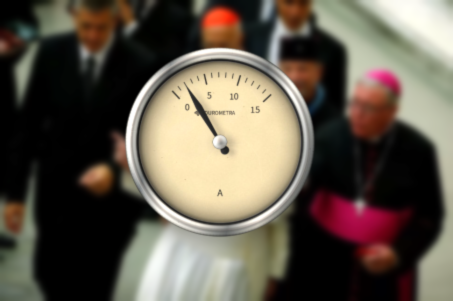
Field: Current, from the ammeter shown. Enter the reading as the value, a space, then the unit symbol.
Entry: 2 A
